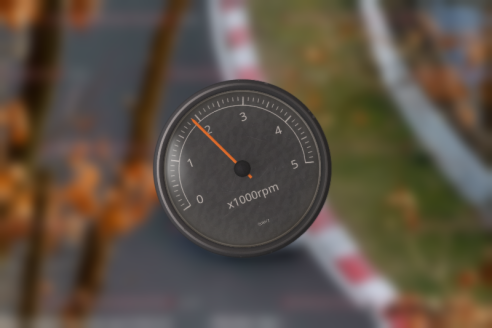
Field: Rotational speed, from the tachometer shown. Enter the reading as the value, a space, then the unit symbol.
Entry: 1900 rpm
